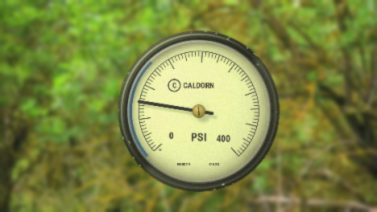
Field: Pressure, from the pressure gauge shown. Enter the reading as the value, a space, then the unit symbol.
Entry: 75 psi
